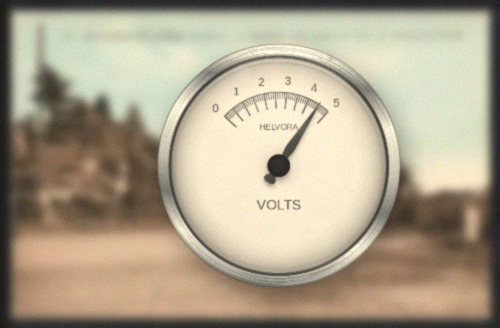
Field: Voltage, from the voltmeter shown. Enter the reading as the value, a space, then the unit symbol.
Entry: 4.5 V
